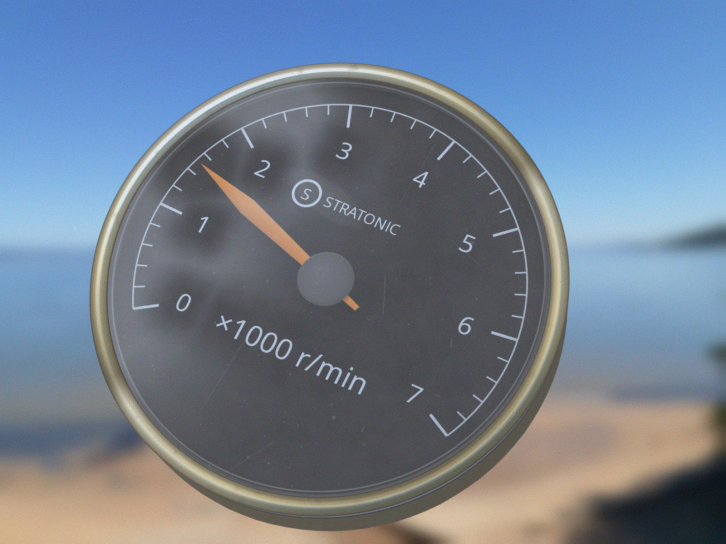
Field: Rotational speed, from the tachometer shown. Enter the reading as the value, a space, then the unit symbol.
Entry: 1500 rpm
